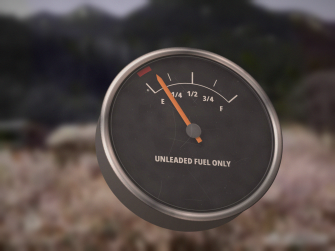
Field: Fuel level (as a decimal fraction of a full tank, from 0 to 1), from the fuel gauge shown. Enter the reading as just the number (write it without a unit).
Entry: 0.125
